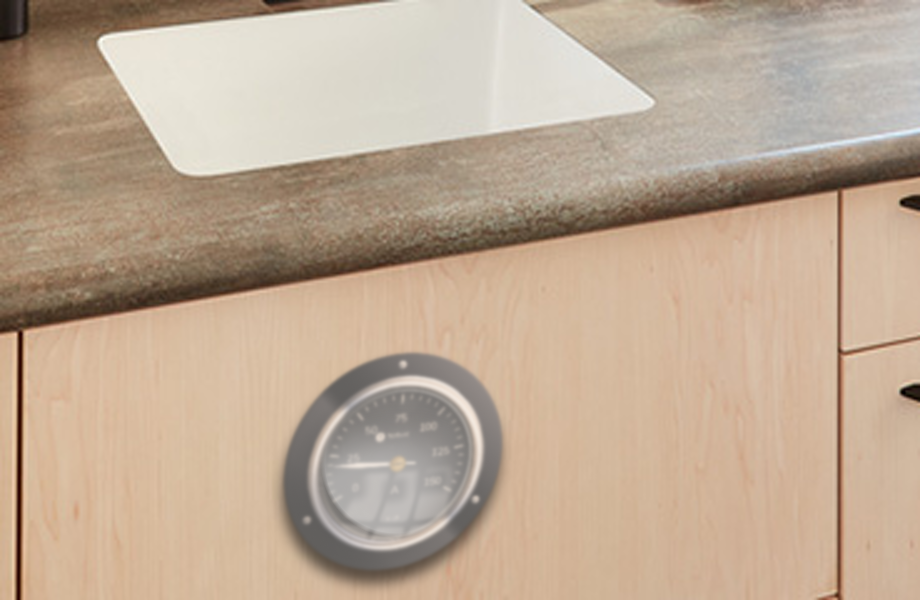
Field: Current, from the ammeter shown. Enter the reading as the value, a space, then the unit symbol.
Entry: 20 A
